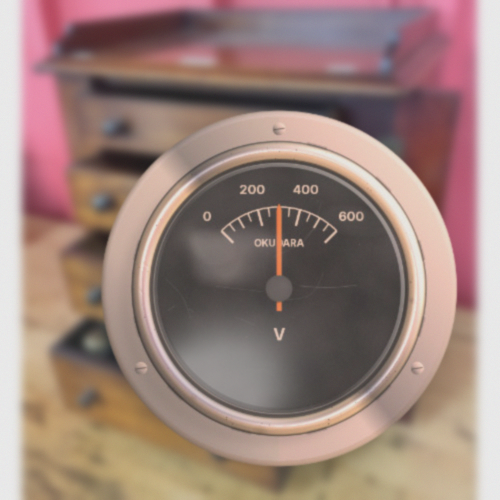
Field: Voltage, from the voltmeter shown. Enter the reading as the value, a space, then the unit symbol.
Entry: 300 V
